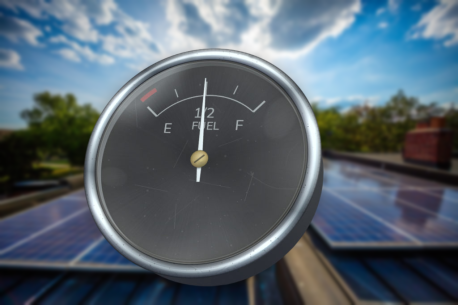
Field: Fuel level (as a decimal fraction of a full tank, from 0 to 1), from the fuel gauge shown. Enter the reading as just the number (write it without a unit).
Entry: 0.5
